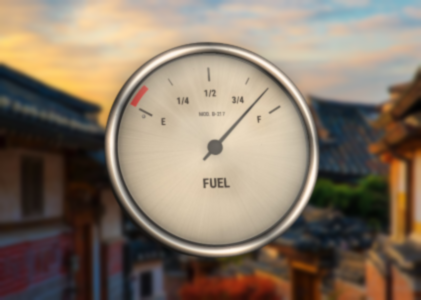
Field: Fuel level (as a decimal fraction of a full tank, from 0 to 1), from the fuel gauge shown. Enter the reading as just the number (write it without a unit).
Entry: 0.875
